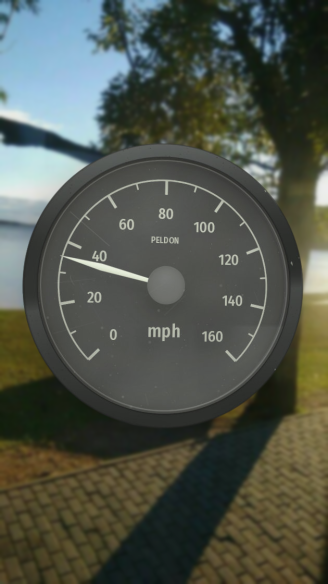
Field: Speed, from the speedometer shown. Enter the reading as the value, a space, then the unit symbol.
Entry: 35 mph
